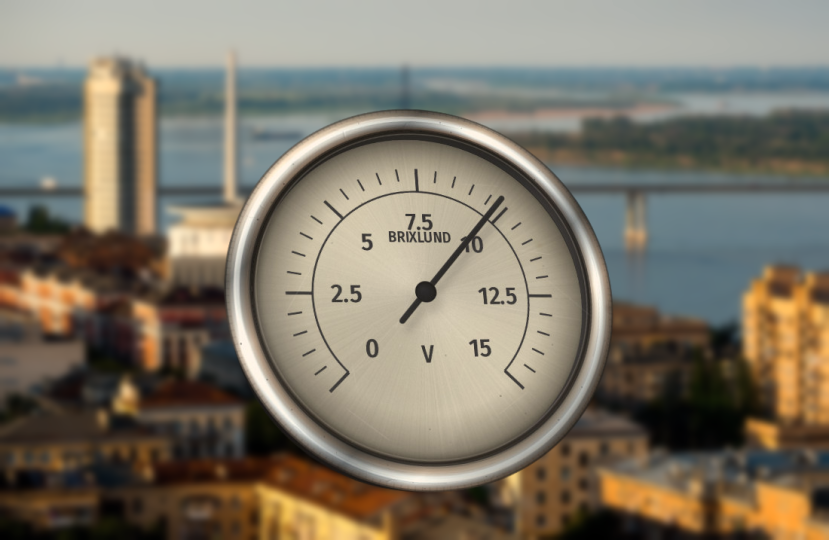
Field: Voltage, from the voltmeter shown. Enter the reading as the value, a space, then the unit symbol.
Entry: 9.75 V
